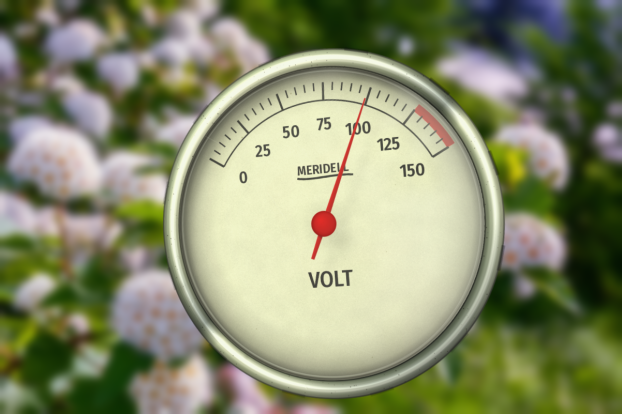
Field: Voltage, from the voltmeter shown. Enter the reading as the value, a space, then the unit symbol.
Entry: 100 V
